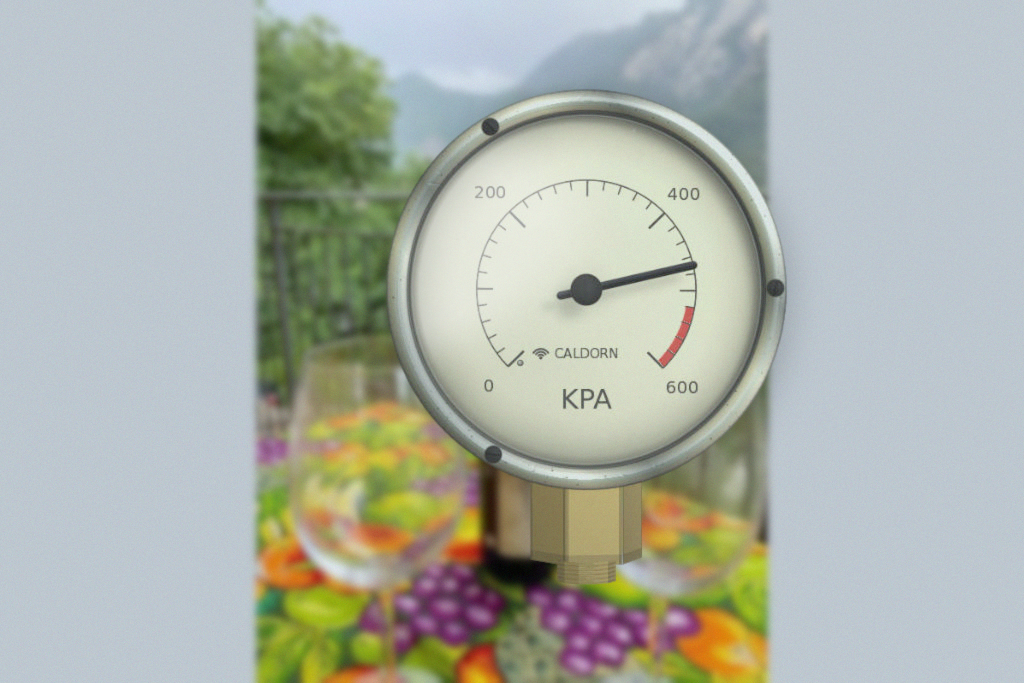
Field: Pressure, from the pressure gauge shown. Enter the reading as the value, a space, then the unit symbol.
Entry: 470 kPa
